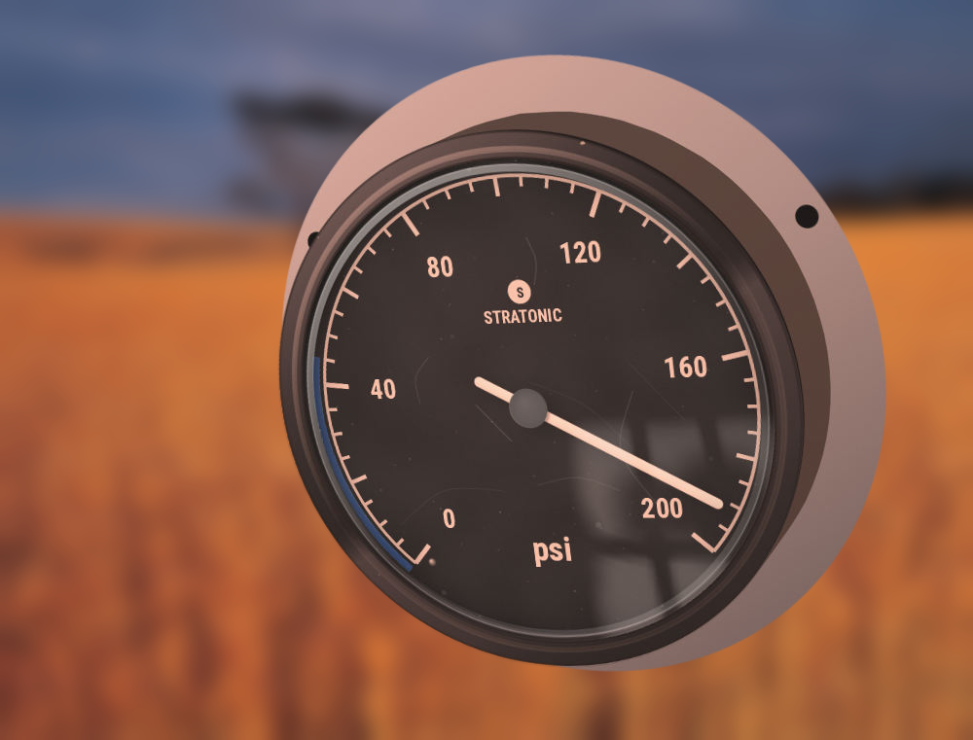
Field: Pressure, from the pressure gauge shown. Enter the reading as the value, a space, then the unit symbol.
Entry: 190 psi
